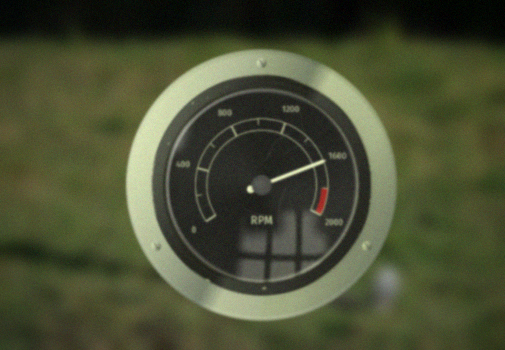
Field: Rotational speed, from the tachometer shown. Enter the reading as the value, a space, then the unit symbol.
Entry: 1600 rpm
